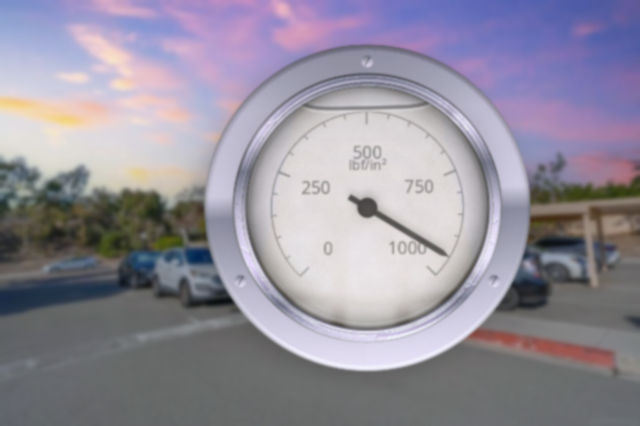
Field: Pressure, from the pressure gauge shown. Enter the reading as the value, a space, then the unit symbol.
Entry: 950 psi
